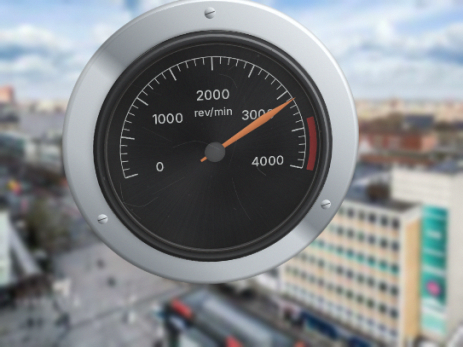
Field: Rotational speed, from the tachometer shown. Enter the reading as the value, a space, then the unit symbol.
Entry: 3100 rpm
